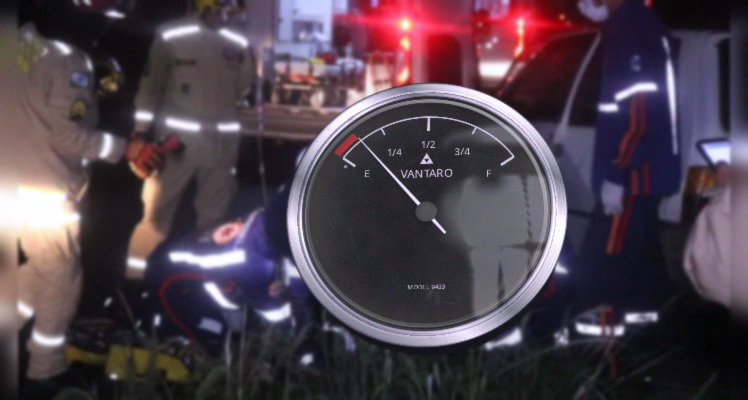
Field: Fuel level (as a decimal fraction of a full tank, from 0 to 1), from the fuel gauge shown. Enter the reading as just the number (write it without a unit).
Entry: 0.125
